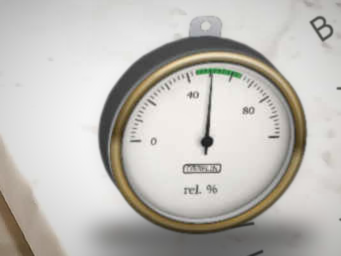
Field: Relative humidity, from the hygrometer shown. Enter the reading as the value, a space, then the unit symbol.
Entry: 50 %
